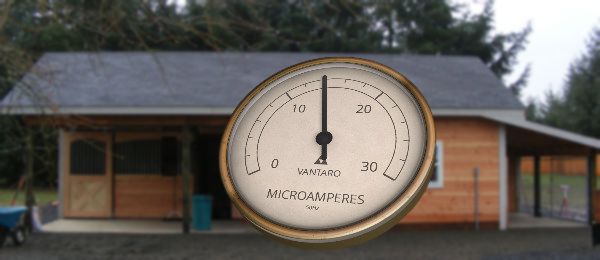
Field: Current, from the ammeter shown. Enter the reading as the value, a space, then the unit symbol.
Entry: 14 µA
